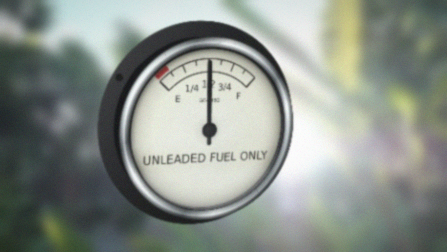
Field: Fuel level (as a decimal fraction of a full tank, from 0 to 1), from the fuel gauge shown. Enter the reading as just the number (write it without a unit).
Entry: 0.5
